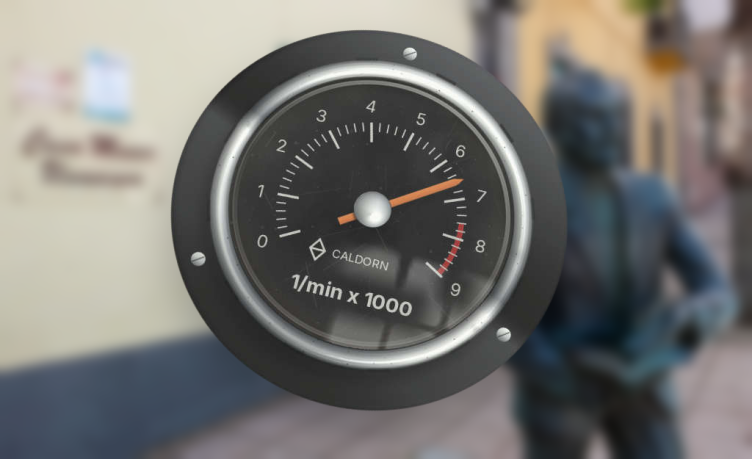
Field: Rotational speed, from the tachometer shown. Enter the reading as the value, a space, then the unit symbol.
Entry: 6600 rpm
